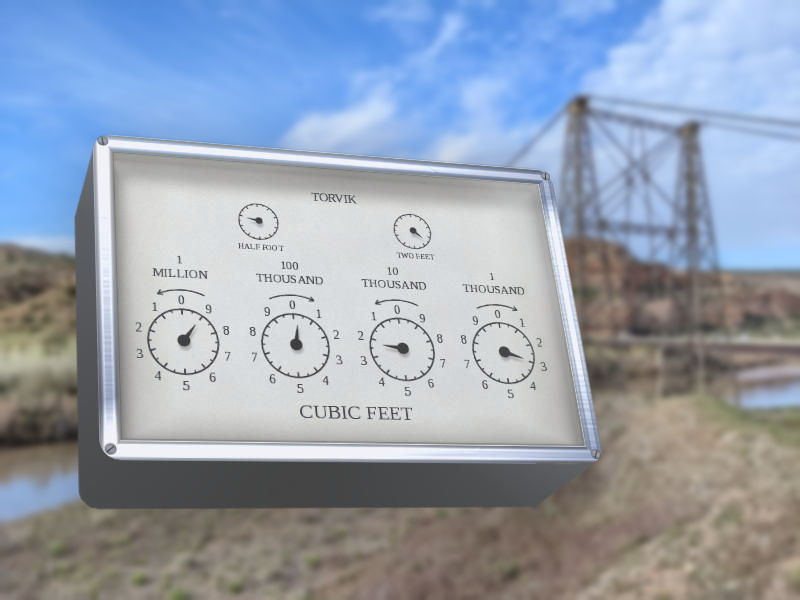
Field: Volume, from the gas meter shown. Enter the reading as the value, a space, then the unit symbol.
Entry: 902300 ft³
